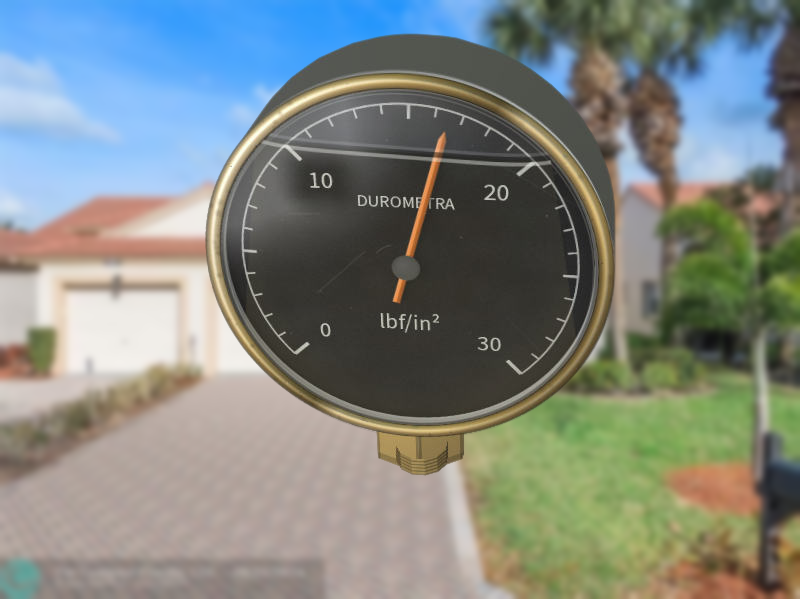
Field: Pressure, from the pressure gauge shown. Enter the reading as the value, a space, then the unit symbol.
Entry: 16.5 psi
